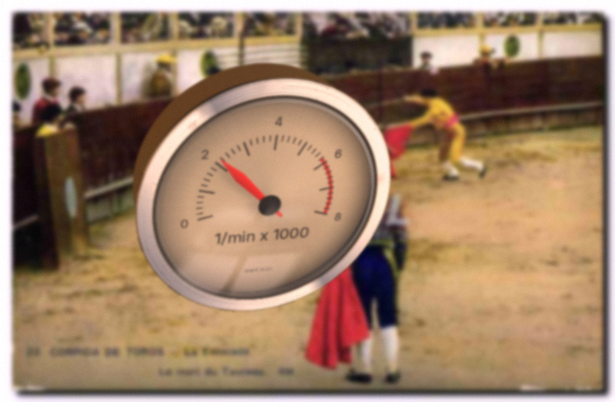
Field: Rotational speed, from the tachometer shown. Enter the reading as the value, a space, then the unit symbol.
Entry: 2200 rpm
